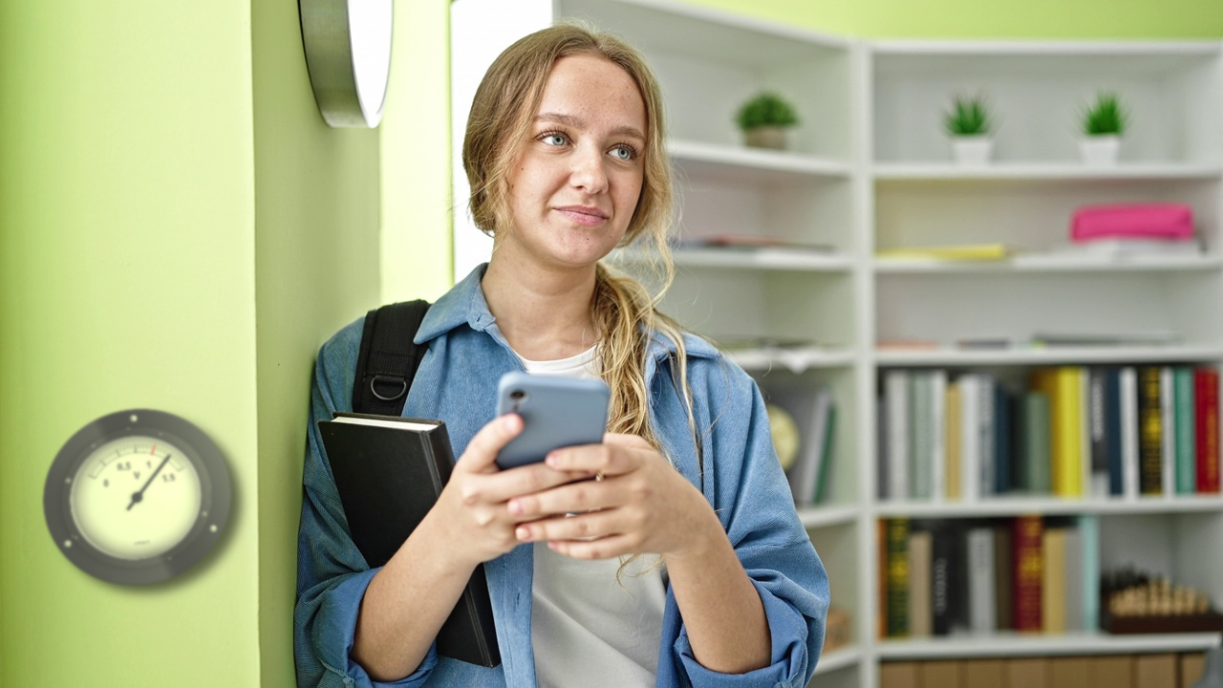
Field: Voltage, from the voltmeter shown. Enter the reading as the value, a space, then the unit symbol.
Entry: 1.25 V
